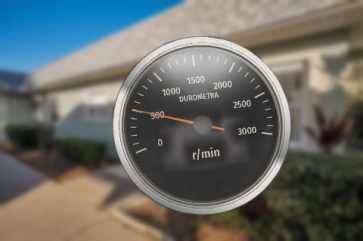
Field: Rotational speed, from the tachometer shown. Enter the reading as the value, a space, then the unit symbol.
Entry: 500 rpm
